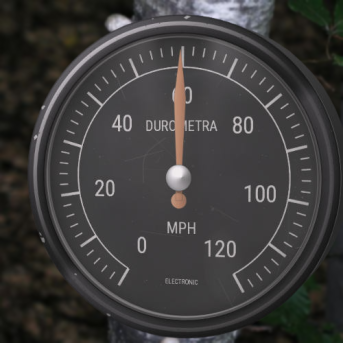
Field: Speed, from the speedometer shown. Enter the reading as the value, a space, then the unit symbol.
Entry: 60 mph
